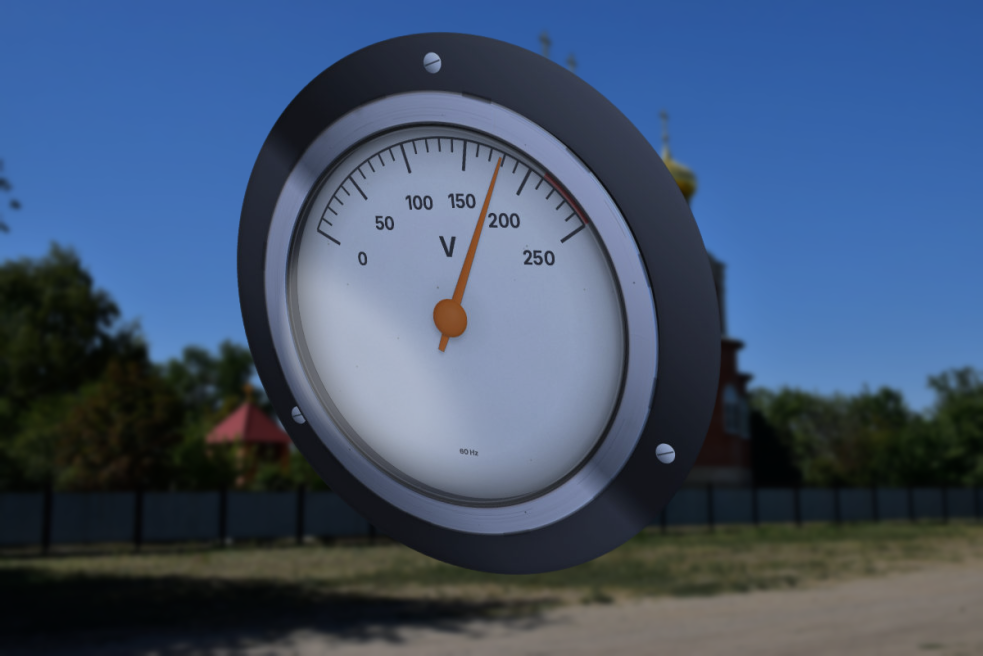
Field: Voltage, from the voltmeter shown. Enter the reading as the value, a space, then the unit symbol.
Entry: 180 V
